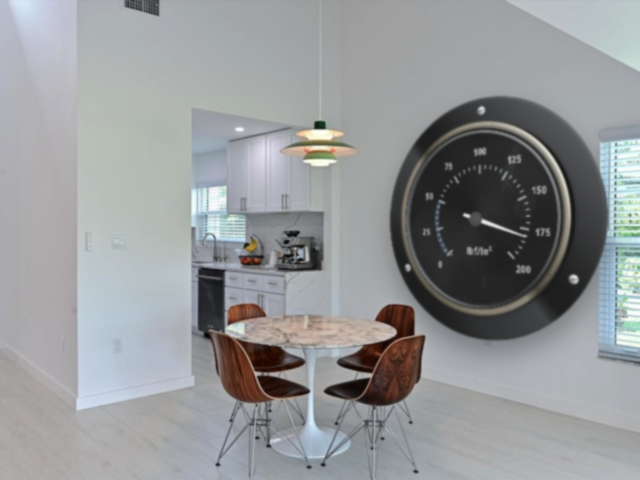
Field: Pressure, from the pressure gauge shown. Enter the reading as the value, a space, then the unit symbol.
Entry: 180 psi
